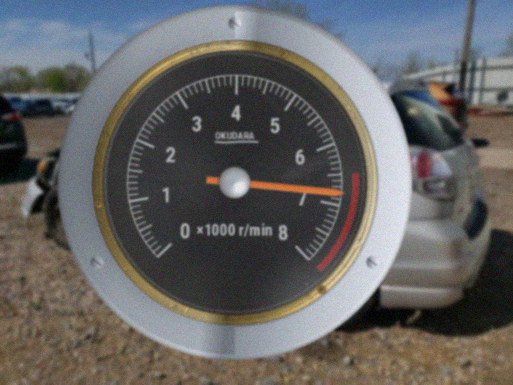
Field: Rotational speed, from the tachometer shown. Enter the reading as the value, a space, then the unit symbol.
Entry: 6800 rpm
